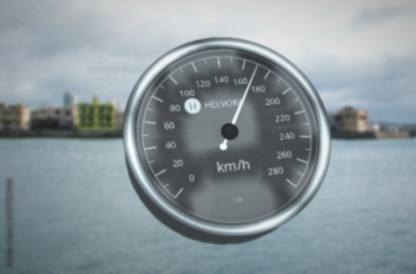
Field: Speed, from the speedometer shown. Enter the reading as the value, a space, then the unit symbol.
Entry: 170 km/h
